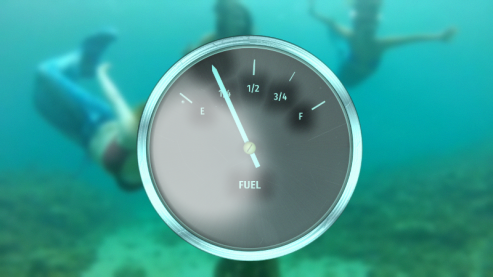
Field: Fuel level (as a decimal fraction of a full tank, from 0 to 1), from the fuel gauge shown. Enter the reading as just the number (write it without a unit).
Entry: 0.25
